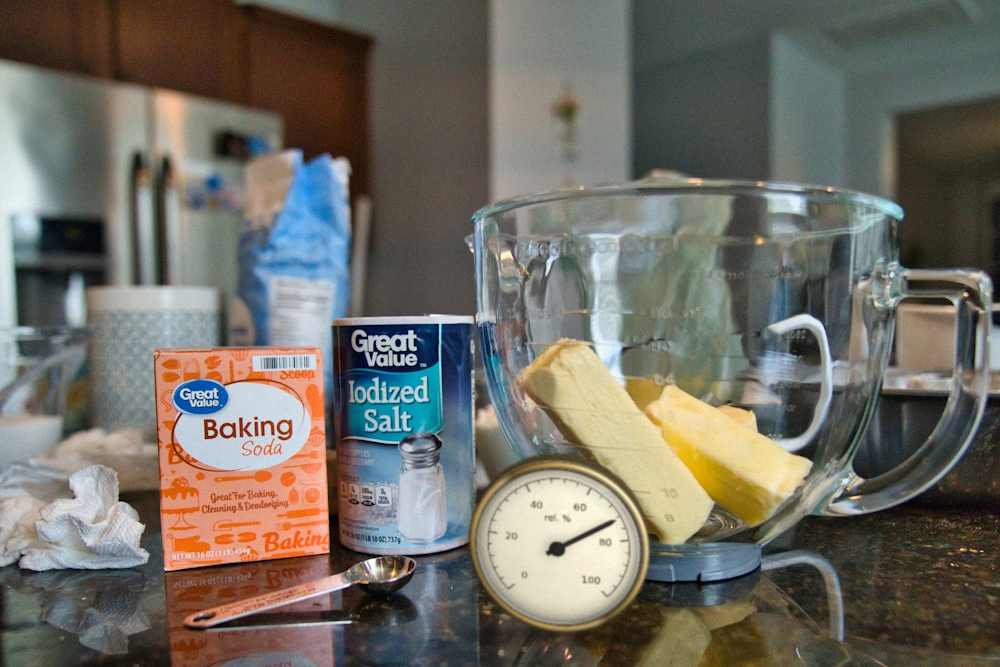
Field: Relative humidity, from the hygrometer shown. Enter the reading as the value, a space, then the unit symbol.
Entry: 72 %
